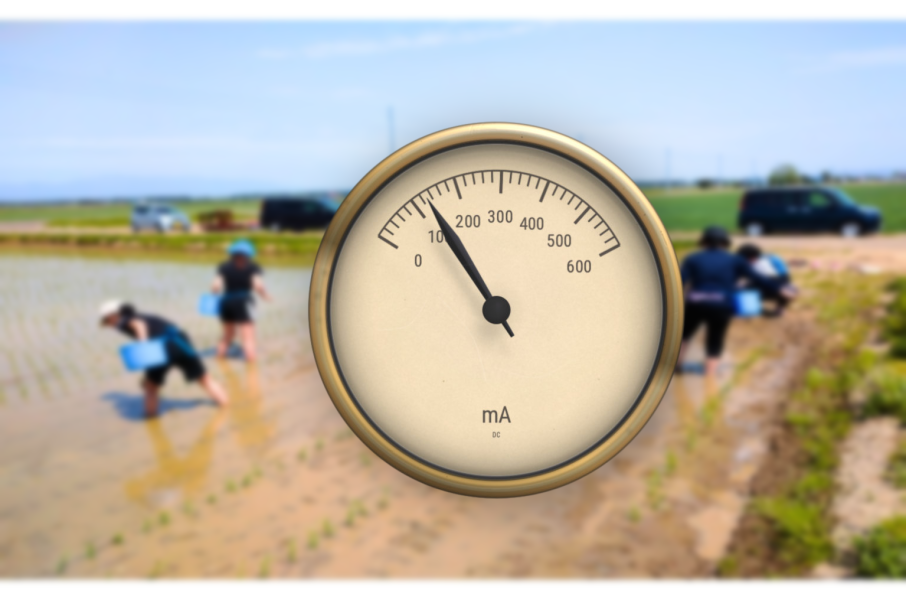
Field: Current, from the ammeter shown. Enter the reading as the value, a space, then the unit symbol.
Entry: 130 mA
